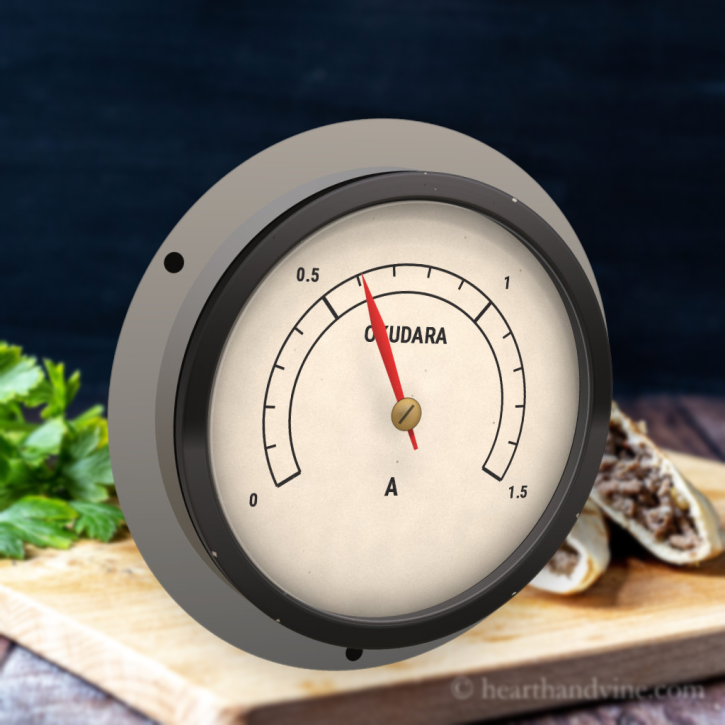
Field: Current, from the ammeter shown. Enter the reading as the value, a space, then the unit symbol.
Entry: 0.6 A
